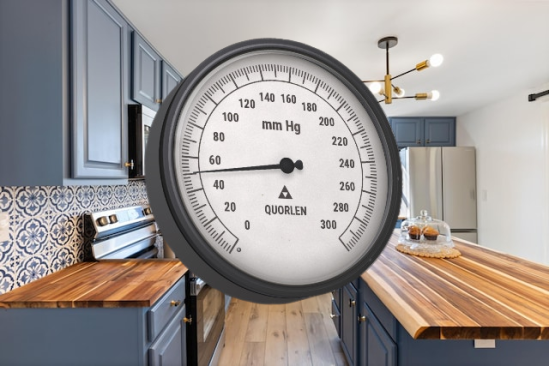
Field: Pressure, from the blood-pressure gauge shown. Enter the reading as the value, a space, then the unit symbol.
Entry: 50 mmHg
